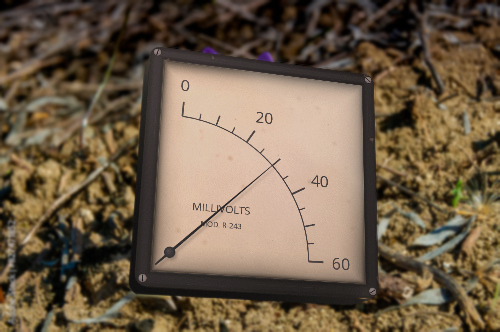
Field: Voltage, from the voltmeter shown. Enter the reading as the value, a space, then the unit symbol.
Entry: 30 mV
